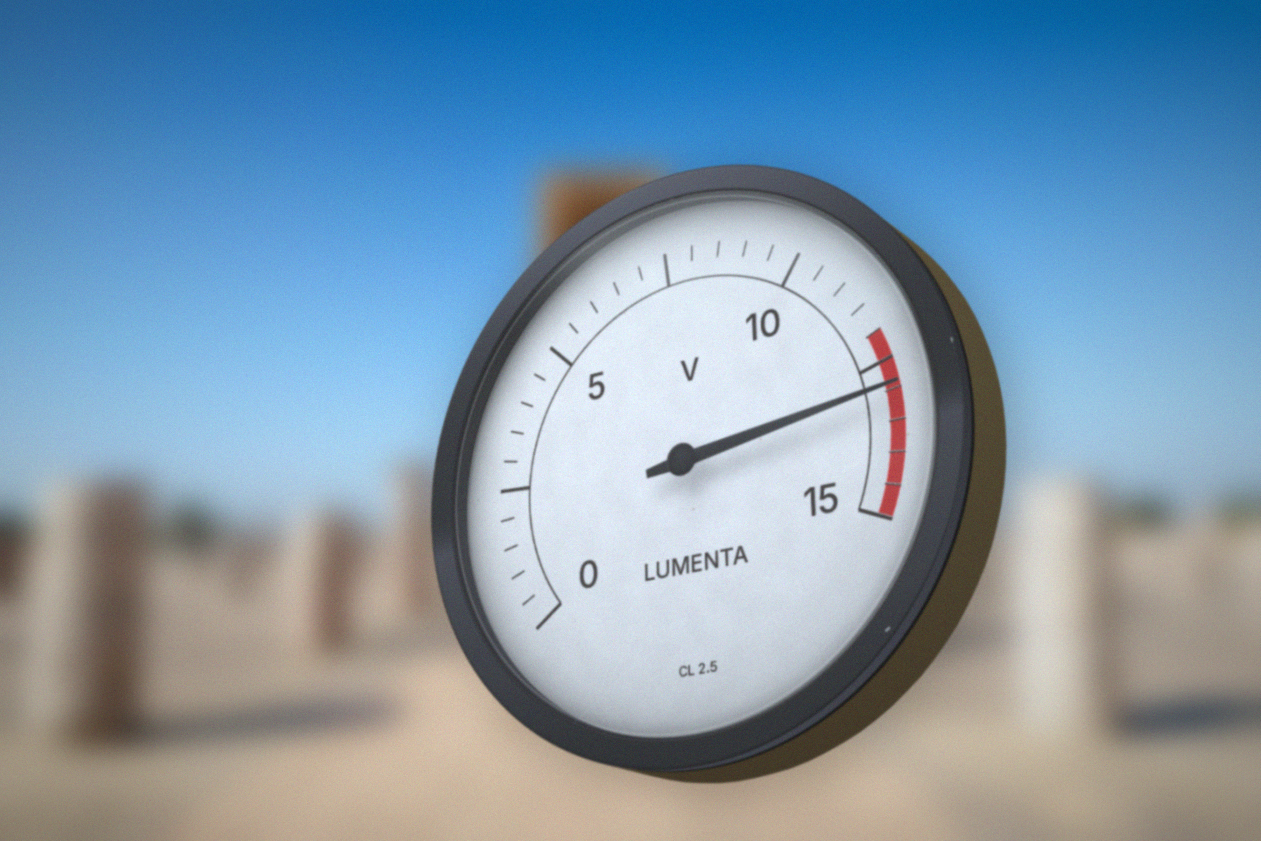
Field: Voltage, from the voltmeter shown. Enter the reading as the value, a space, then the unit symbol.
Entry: 13 V
